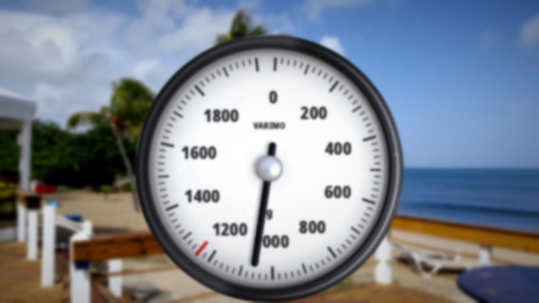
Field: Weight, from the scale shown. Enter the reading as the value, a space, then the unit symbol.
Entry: 1060 g
